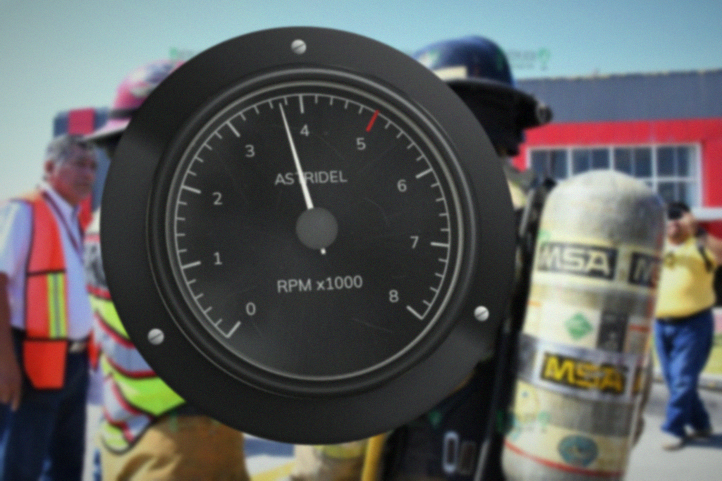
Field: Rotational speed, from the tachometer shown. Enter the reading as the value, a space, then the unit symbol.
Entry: 3700 rpm
